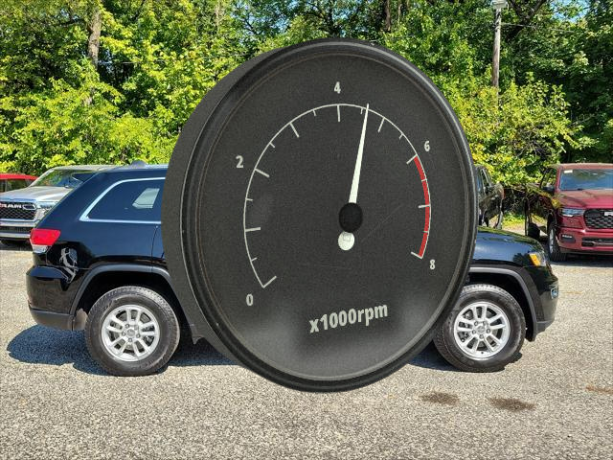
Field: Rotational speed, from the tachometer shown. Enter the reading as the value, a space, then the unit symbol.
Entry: 4500 rpm
